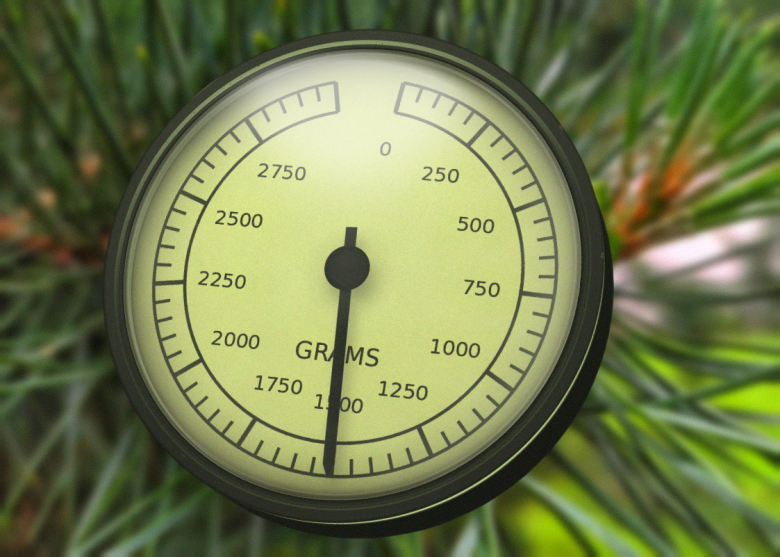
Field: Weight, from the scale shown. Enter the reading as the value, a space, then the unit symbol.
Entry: 1500 g
